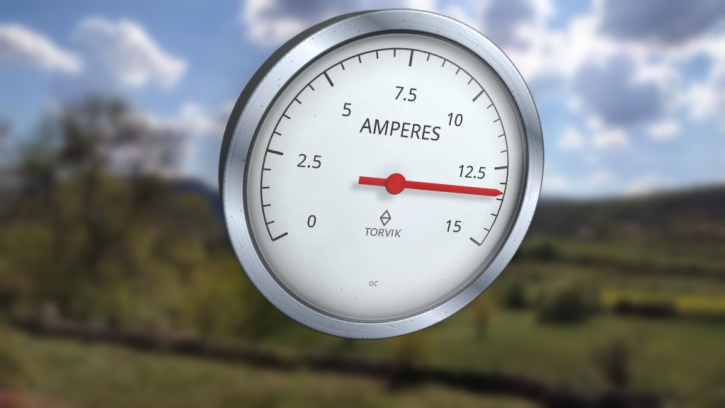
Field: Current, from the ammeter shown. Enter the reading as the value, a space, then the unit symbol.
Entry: 13.25 A
